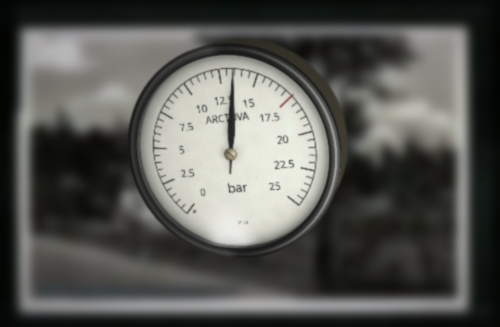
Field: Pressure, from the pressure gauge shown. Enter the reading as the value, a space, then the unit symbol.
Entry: 13.5 bar
